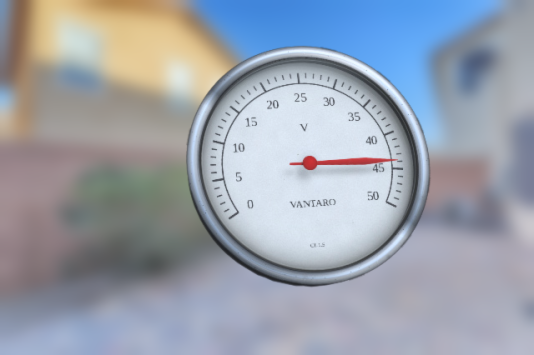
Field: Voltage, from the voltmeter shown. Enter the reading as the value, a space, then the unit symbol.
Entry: 44 V
